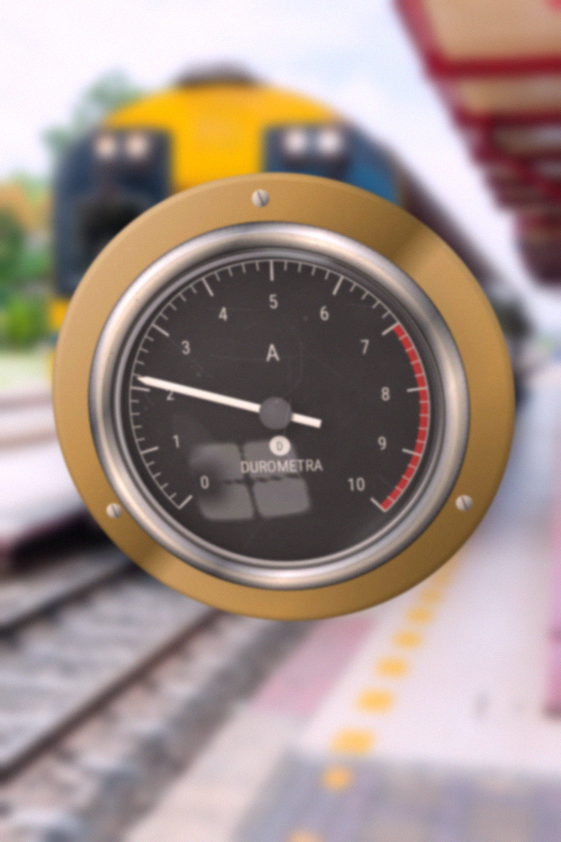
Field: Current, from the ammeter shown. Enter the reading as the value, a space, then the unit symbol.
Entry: 2.2 A
